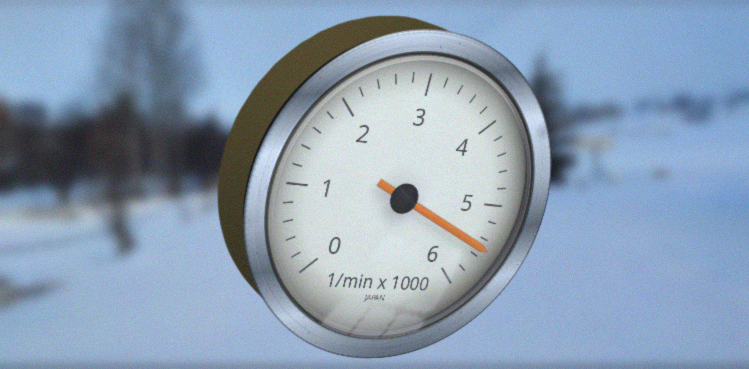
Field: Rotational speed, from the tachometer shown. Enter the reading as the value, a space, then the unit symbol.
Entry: 5500 rpm
